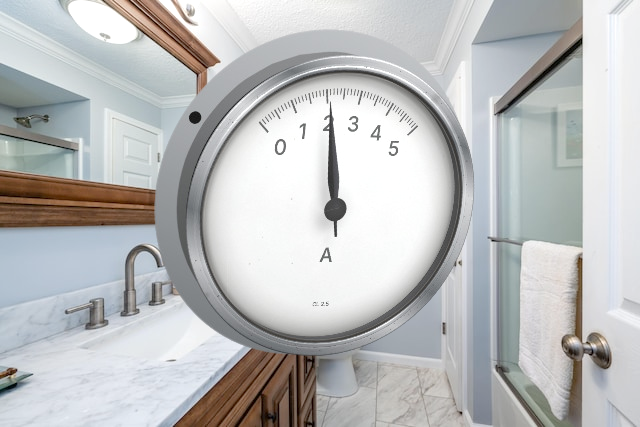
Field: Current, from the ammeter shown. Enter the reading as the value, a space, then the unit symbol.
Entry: 2 A
